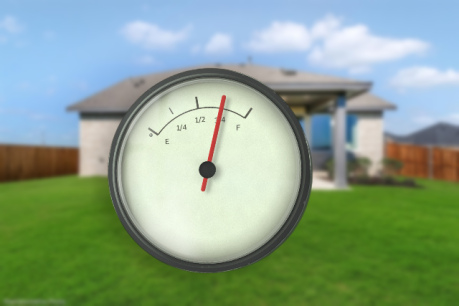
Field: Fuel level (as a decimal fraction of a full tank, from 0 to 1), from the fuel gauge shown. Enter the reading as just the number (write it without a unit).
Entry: 0.75
